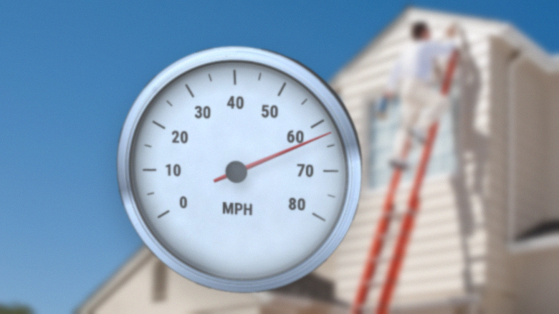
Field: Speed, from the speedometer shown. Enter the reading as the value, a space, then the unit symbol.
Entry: 62.5 mph
